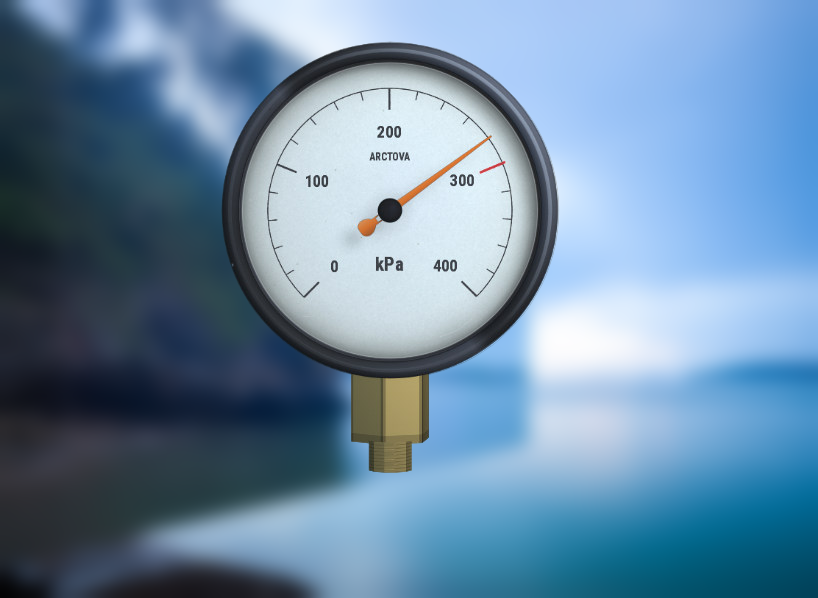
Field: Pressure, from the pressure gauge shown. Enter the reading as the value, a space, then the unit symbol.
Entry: 280 kPa
